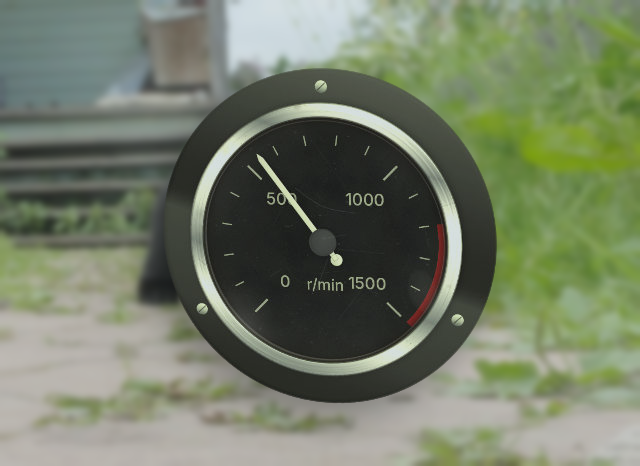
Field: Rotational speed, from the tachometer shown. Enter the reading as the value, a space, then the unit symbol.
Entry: 550 rpm
